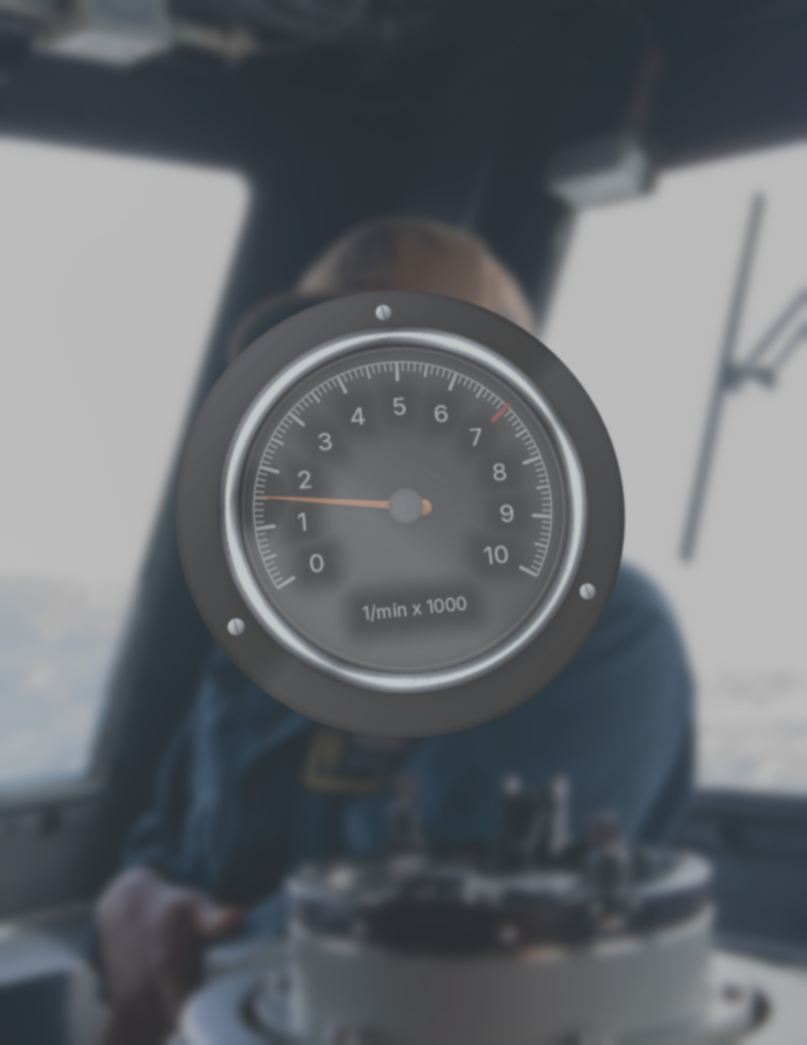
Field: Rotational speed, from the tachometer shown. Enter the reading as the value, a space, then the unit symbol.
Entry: 1500 rpm
